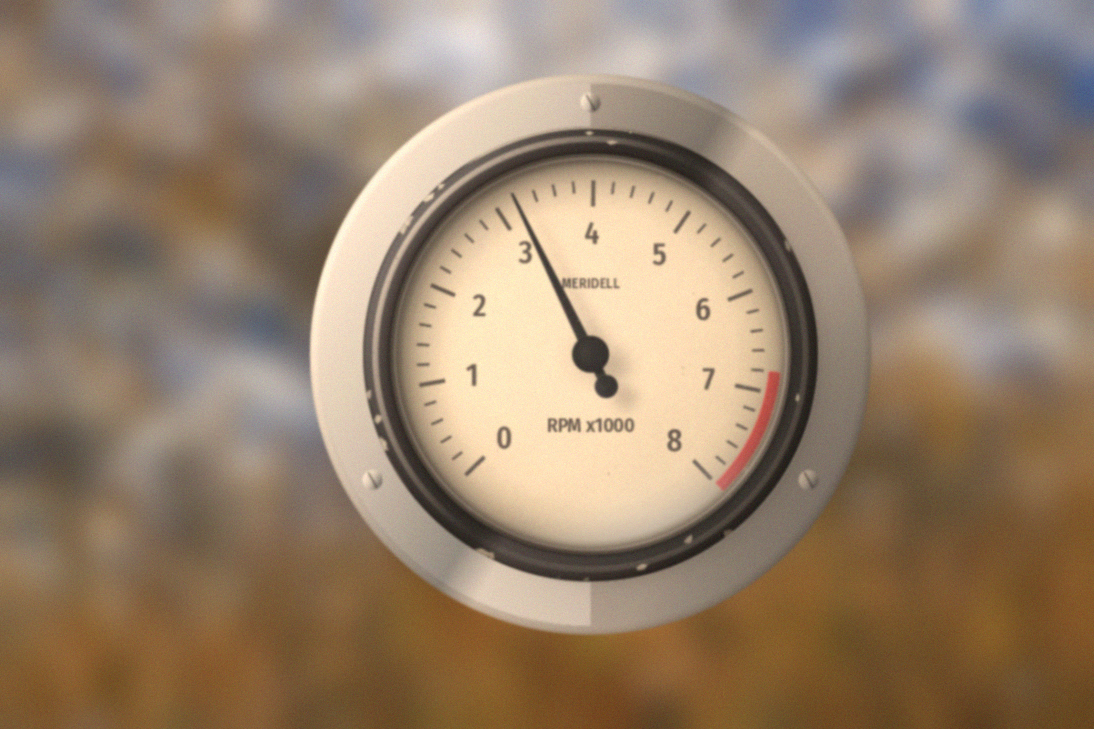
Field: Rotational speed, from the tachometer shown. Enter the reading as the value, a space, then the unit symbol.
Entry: 3200 rpm
